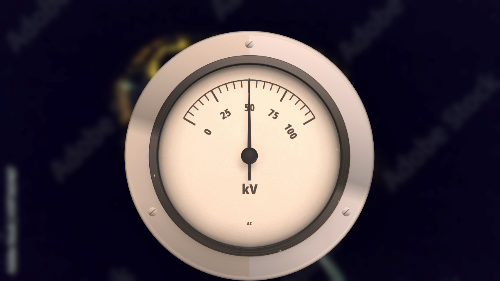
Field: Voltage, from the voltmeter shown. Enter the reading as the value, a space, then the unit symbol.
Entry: 50 kV
